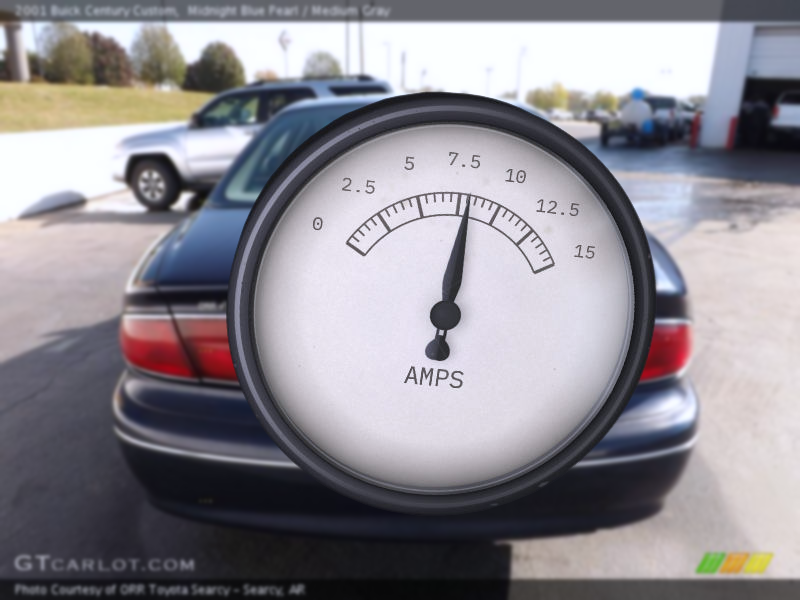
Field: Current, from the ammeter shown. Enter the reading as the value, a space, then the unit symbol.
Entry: 8 A
